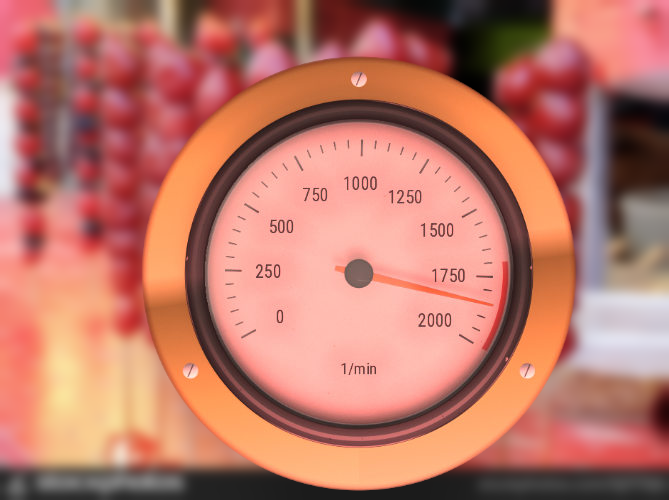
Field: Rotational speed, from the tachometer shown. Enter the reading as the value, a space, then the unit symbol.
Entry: 1850 rpm
